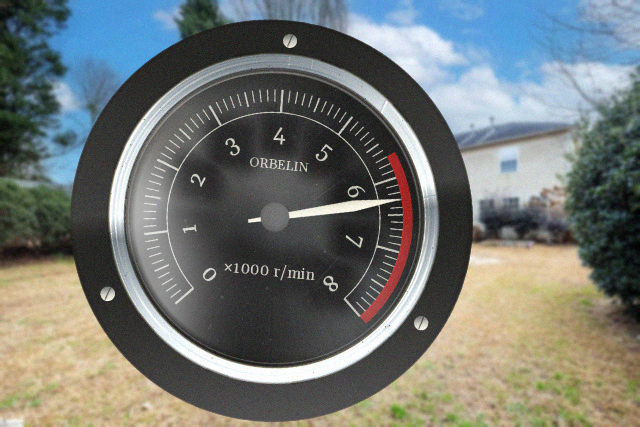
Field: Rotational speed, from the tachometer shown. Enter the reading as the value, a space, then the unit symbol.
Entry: 6300 rpm
